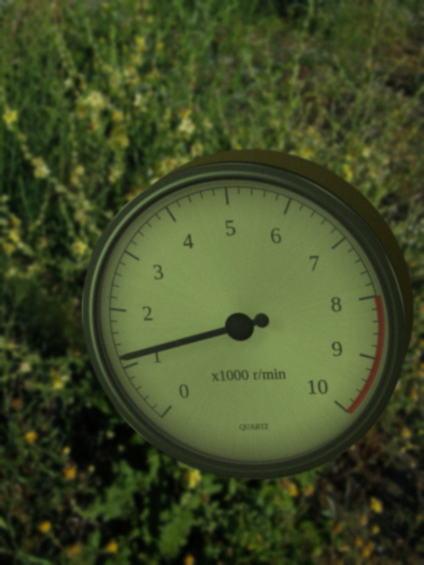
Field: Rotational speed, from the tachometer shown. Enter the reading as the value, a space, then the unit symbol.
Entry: 1200 rpm
